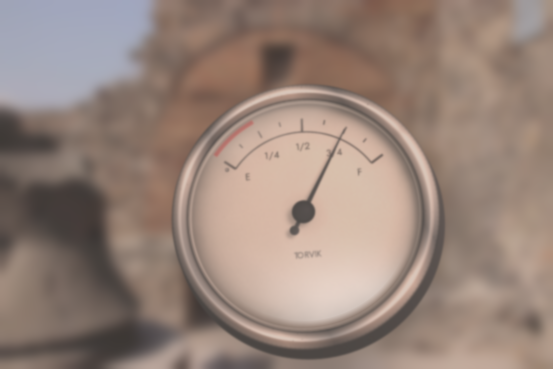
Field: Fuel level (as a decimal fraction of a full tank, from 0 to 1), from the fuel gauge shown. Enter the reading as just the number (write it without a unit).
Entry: 0.75
